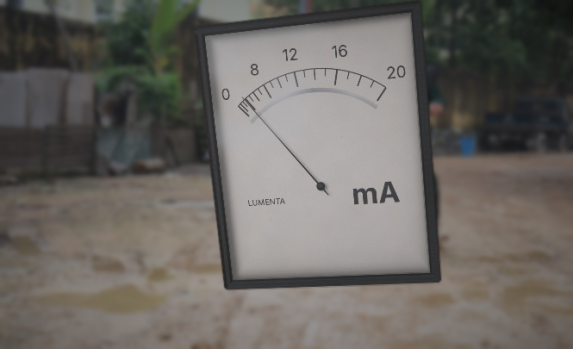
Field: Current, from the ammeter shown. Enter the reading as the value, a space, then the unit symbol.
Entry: 4 mA
